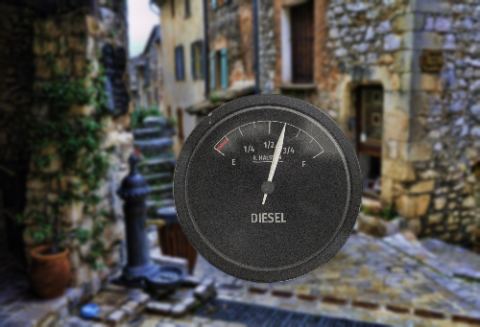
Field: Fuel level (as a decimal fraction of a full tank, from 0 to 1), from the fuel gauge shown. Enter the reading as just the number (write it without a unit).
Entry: 0.625
